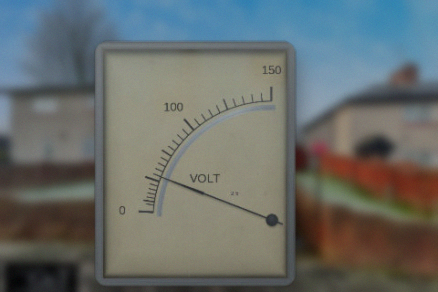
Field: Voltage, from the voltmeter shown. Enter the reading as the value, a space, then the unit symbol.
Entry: 55 V
